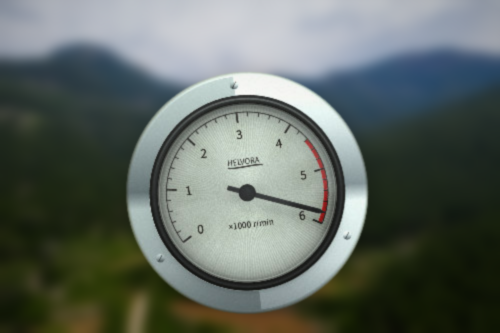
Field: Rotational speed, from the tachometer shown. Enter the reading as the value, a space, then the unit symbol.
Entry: 5800 rpm
